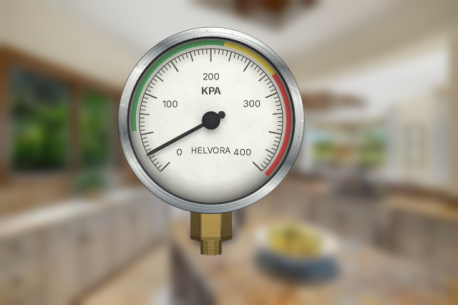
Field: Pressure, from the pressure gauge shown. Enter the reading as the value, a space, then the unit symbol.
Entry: 25 kPa
